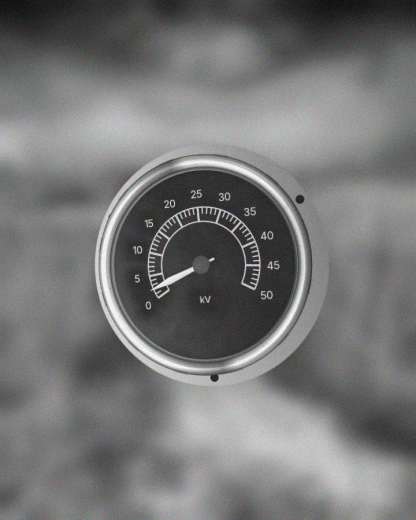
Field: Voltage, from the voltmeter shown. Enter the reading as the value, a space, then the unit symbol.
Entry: 2 kV
